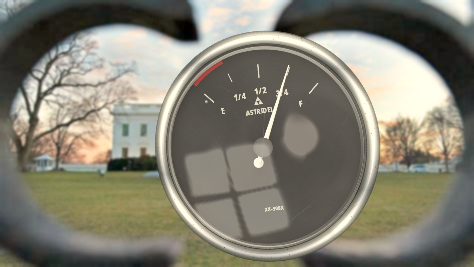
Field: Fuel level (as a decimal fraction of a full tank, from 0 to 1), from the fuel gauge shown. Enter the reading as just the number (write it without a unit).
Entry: 0.75
